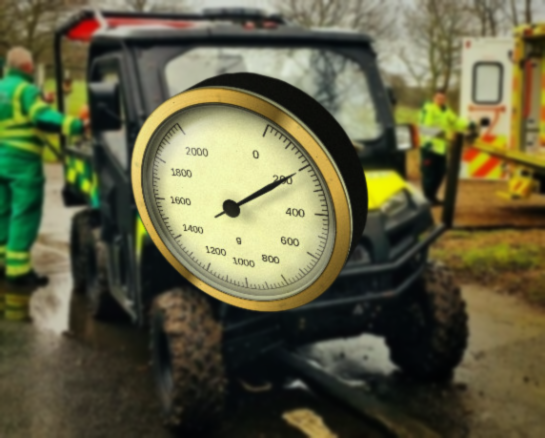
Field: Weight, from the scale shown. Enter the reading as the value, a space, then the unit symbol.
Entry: 200 g
